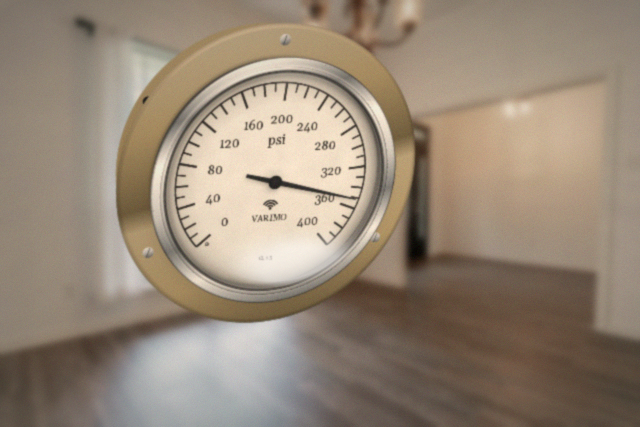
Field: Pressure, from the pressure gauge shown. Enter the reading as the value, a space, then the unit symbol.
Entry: 350 psi
